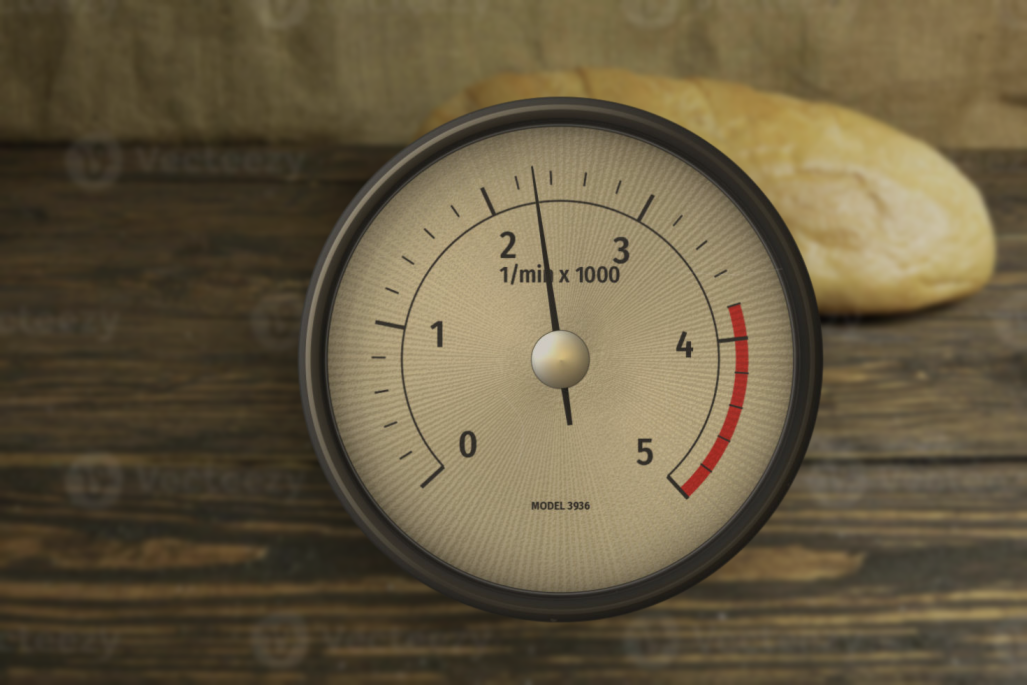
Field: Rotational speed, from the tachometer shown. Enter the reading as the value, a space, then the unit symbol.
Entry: 2300 rpm
